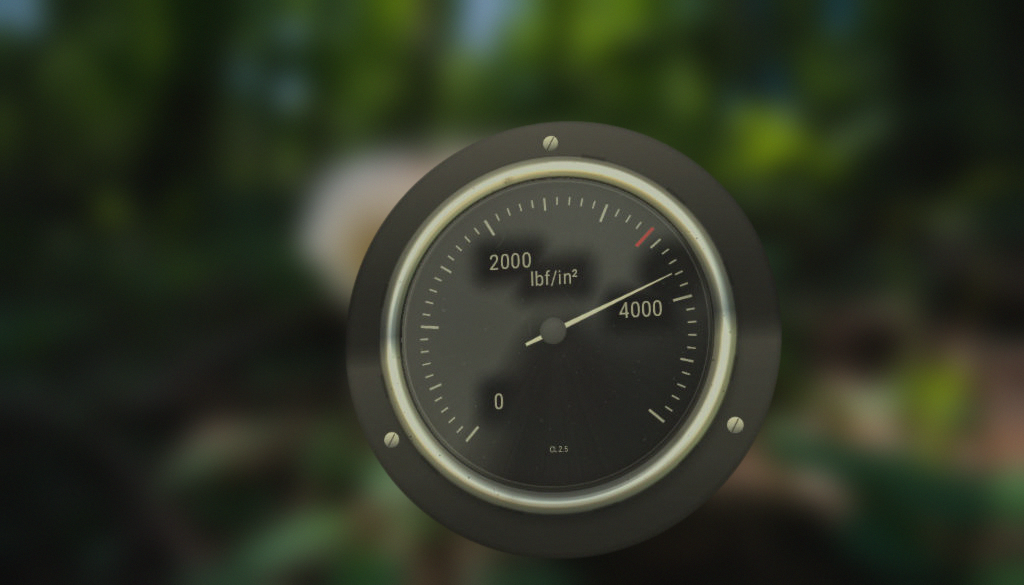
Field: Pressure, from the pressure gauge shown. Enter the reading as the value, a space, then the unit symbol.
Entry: 3800 psi
